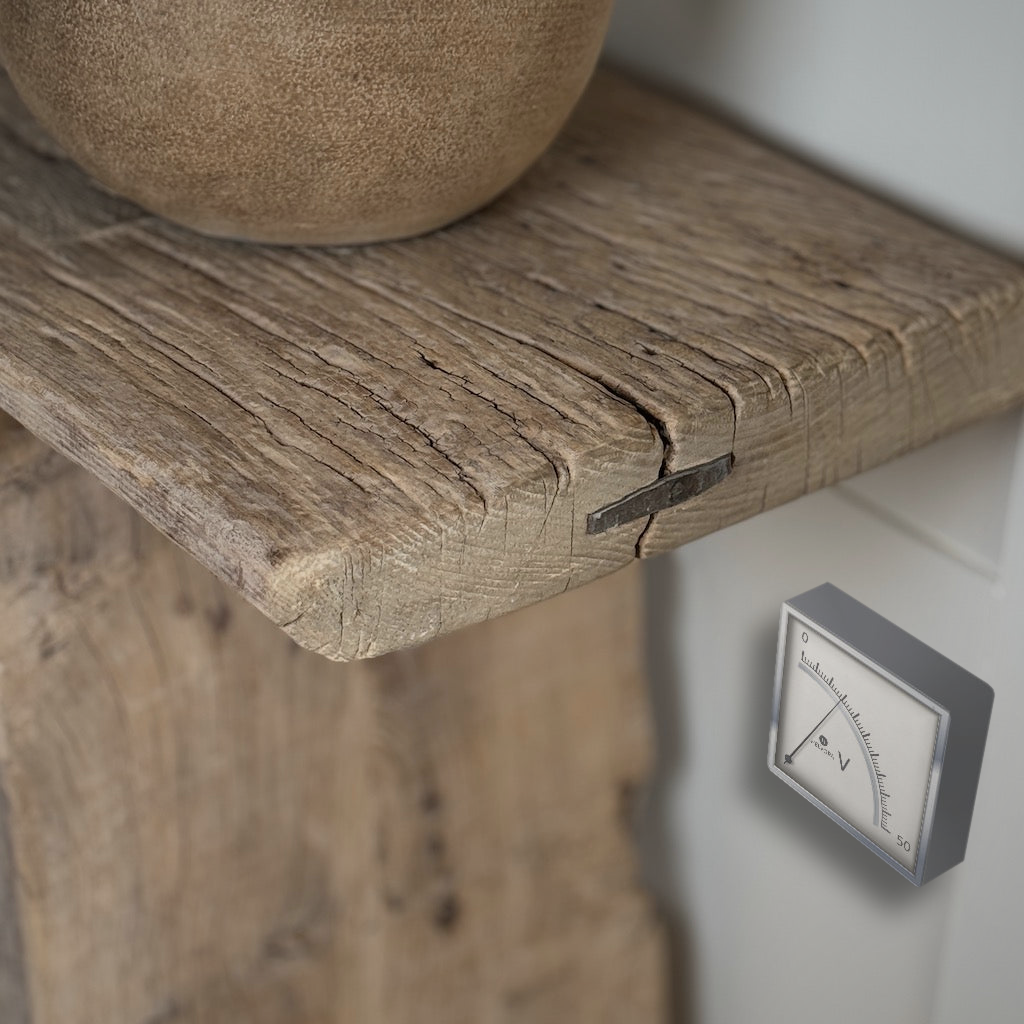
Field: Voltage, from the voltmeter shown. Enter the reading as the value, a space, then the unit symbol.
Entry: 15 V
